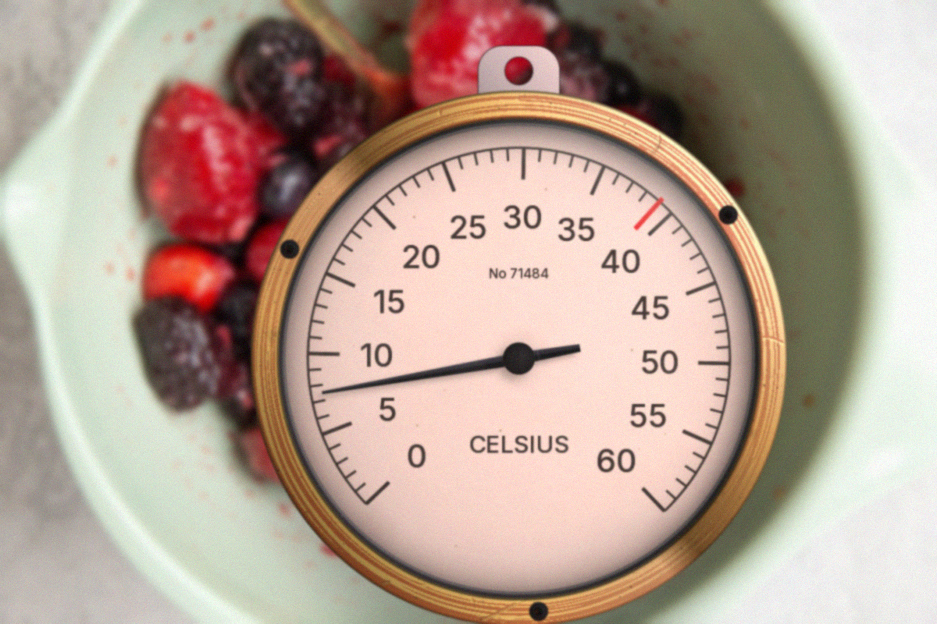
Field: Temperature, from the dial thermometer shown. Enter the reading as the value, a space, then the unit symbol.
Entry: 7.5 °C
